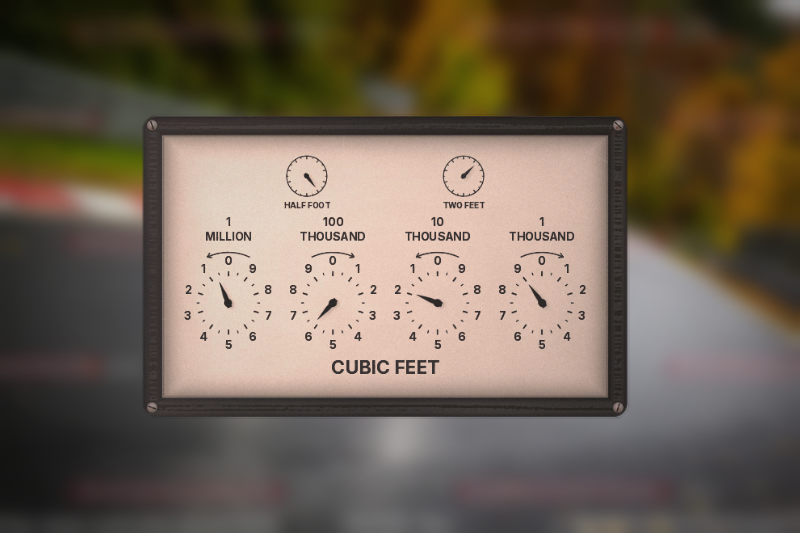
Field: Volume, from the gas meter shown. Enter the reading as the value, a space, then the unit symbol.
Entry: 61900 ft³
